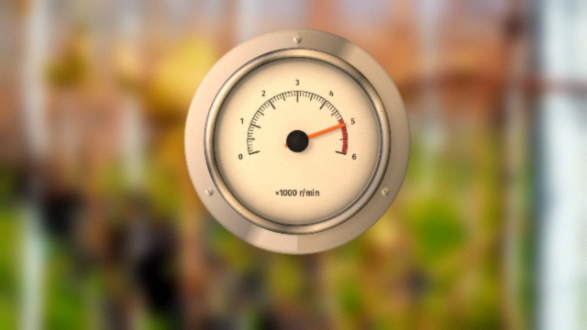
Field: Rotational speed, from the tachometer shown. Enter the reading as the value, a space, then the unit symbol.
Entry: 5000 rpm
